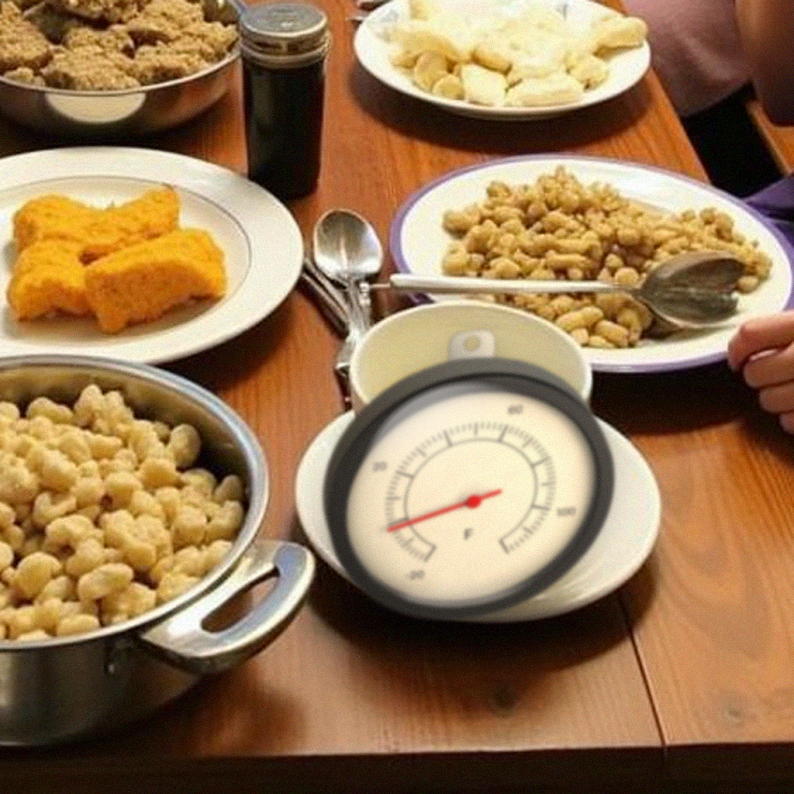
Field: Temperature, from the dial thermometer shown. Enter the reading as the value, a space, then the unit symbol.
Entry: 0 °F
